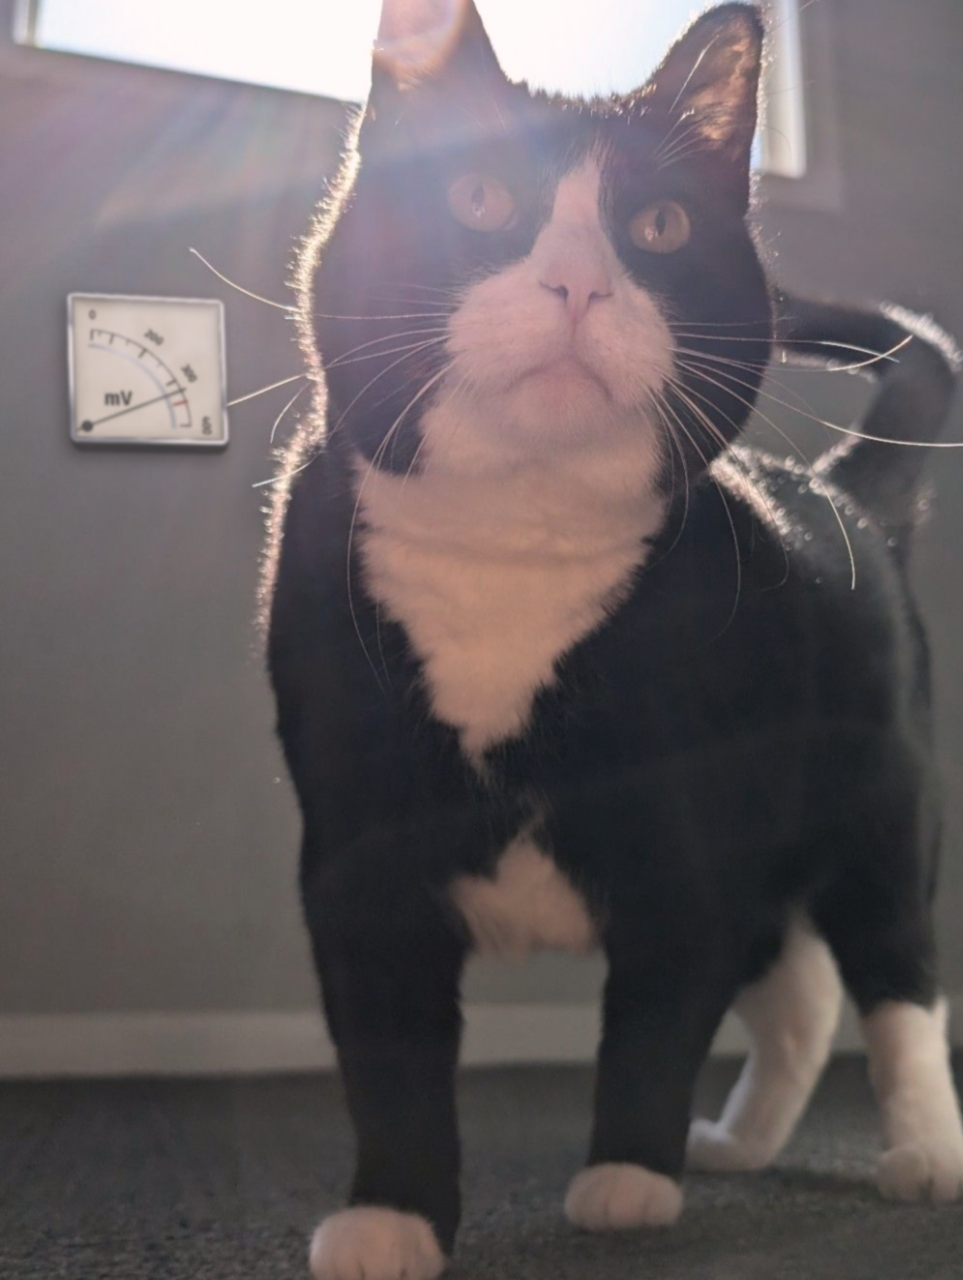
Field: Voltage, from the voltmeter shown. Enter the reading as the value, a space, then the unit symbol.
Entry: 325 mV
